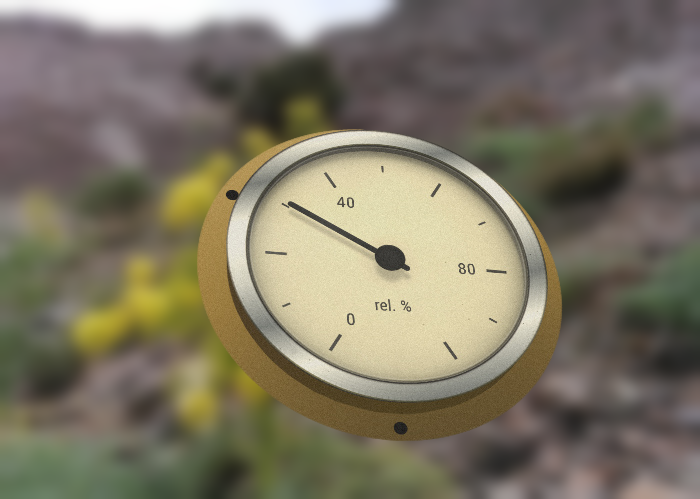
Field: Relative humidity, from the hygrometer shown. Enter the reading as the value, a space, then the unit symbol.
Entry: 30 %
